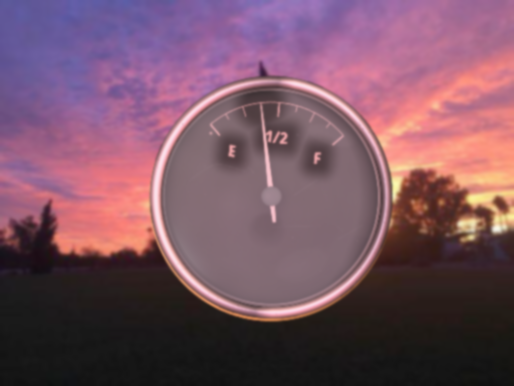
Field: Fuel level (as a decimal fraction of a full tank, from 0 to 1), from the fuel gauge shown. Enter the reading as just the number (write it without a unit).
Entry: 0.375
